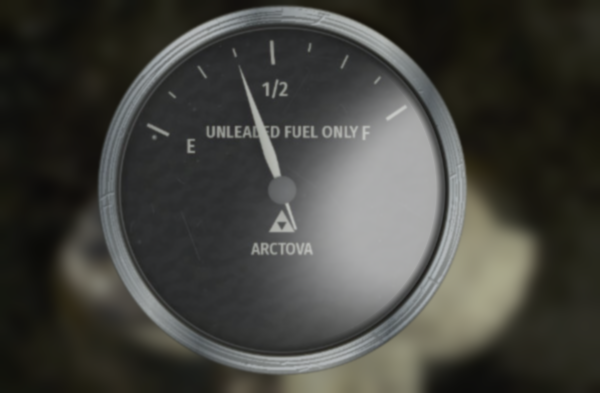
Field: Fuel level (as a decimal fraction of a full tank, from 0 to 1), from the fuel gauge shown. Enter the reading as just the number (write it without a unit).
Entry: 0.375
